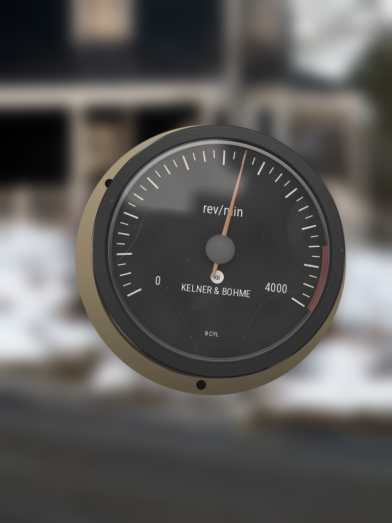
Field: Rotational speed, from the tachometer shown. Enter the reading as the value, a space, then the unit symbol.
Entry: 2200 rpm
